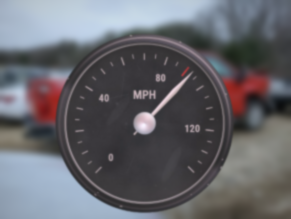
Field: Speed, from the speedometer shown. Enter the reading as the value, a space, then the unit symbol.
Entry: 92.5 mph
